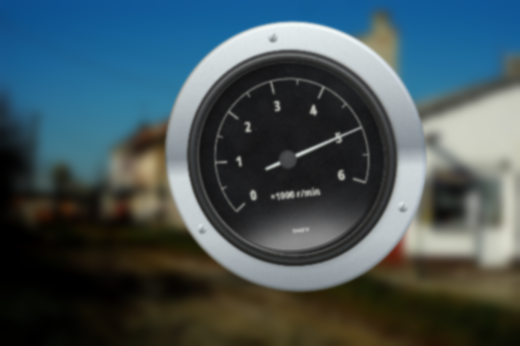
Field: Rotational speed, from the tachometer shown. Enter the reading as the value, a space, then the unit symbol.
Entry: 5000 rpm
